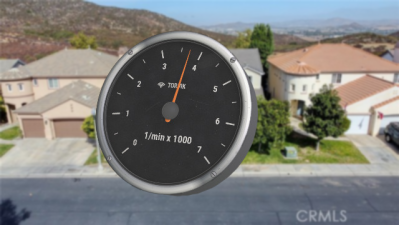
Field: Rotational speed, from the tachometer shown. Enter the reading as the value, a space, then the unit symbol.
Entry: 3750 rpm
